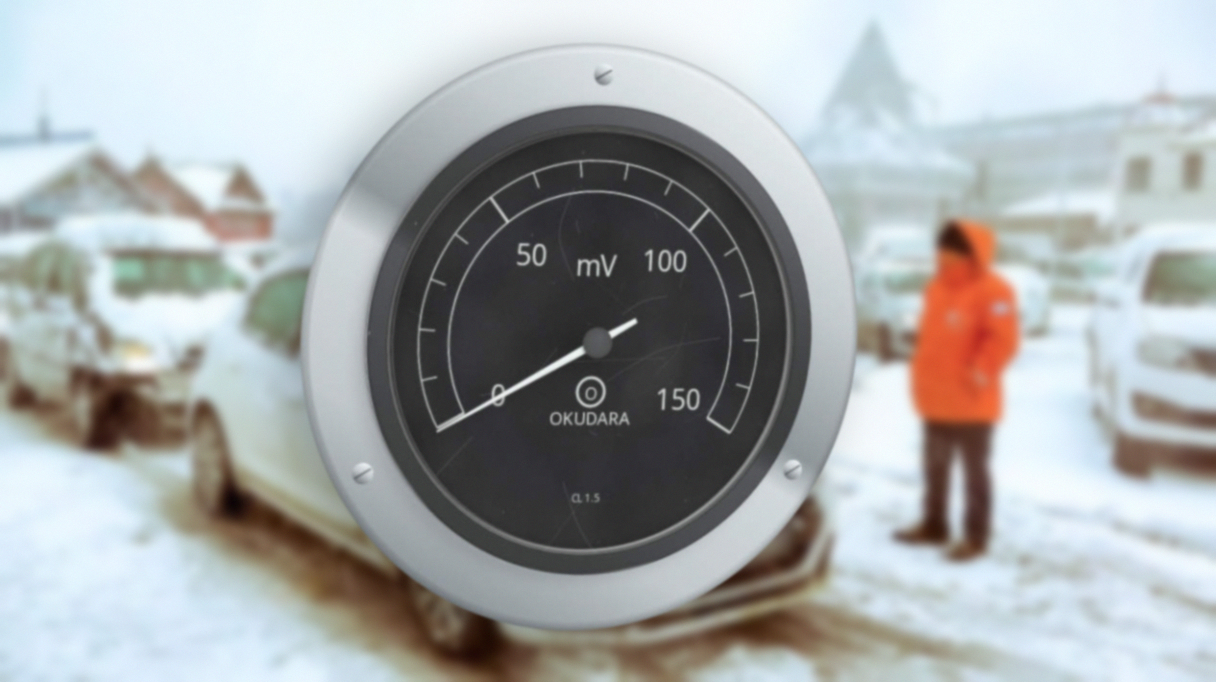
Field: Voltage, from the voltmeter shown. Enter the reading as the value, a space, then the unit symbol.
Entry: 0 mV
